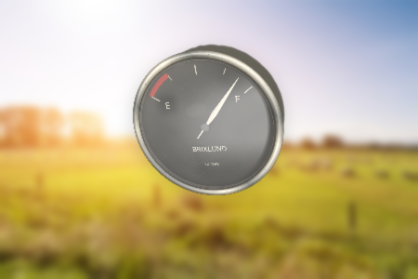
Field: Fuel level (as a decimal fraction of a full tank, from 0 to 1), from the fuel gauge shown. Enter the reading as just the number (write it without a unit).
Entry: 0.875
